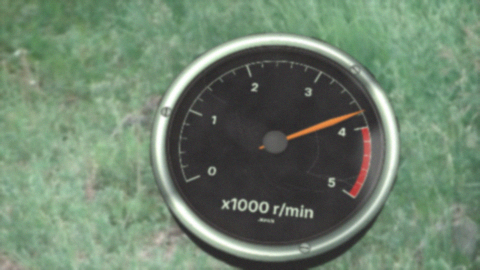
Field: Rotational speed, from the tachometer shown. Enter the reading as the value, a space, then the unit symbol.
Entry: 3800 rpm
